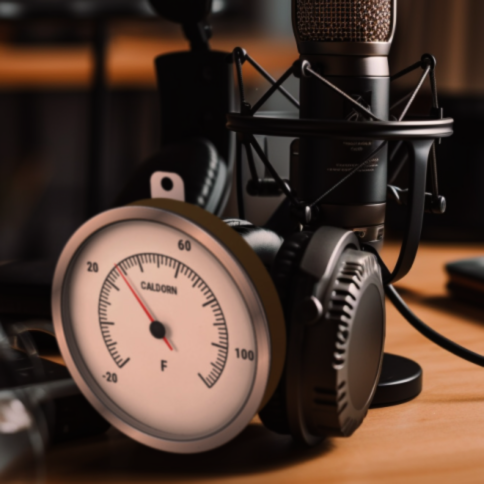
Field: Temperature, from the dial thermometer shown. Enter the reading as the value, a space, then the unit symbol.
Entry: 30 °F
